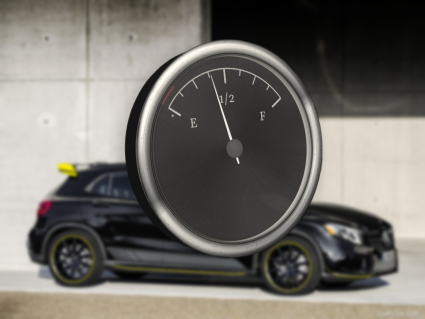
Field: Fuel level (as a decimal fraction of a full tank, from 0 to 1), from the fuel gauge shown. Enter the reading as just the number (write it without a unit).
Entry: 0.375
